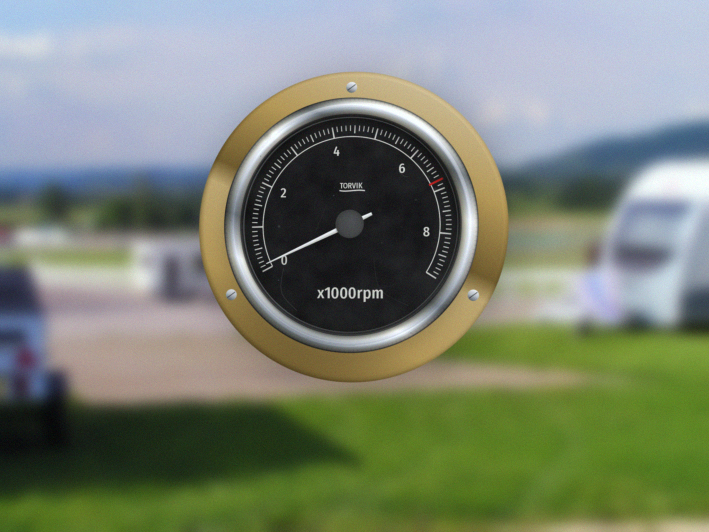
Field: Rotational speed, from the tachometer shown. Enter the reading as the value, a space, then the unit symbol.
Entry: 100 rpm
